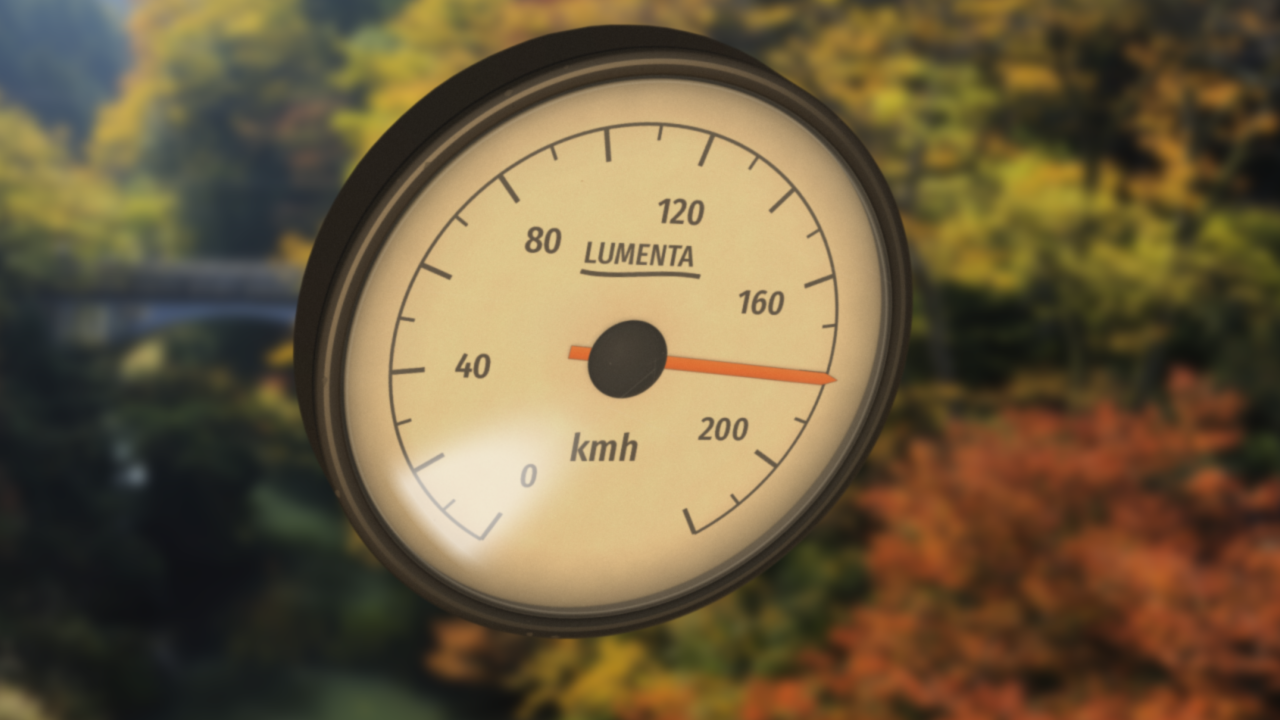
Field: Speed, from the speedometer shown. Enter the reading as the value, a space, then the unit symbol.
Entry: 180 km/h
